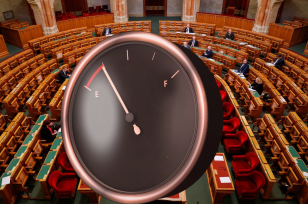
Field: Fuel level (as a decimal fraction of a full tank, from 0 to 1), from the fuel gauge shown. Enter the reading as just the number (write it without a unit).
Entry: 0.25
